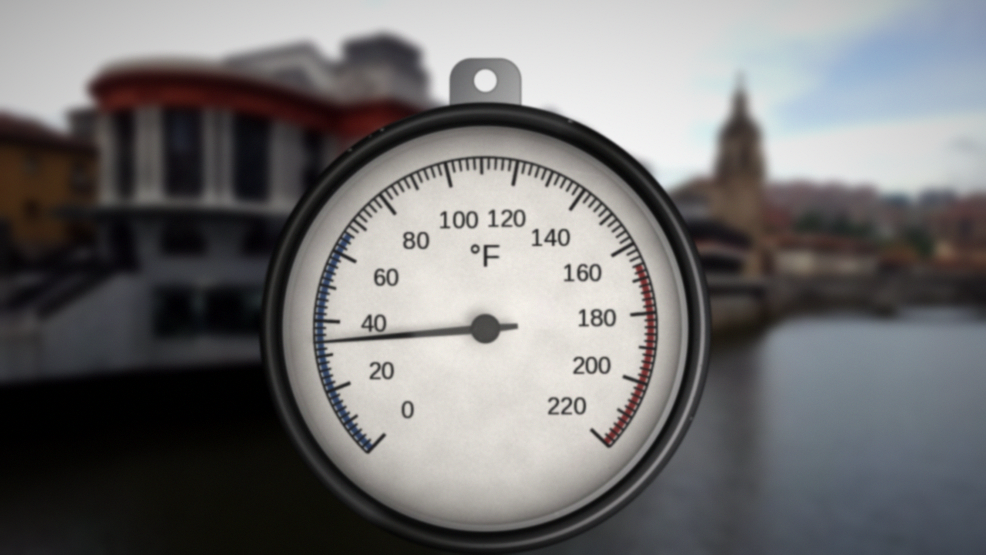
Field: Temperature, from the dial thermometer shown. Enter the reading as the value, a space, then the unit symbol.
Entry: 34 °F
